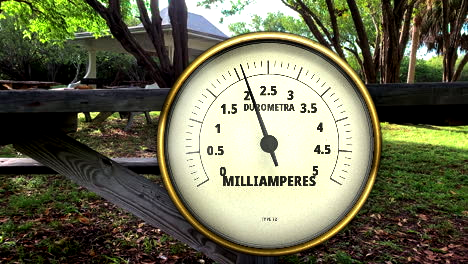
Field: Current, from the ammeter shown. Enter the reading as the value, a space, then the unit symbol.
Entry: 2.1 mA
